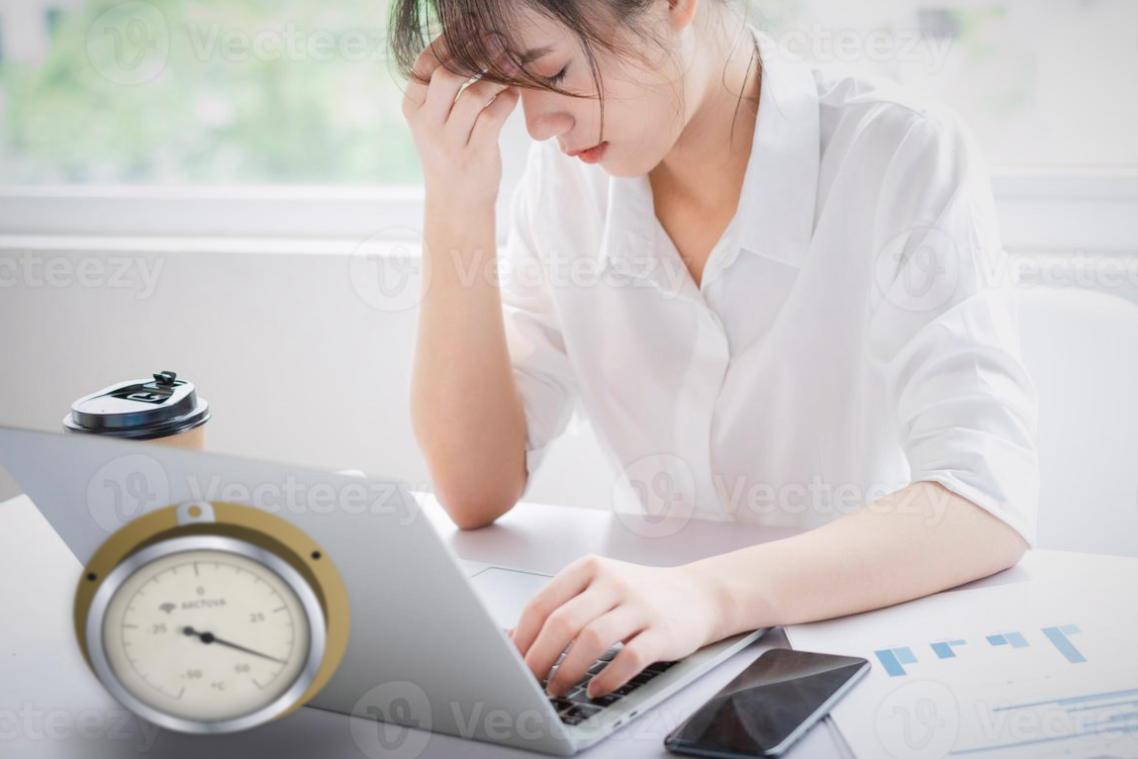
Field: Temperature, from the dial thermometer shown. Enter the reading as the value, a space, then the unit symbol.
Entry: 40 °C
